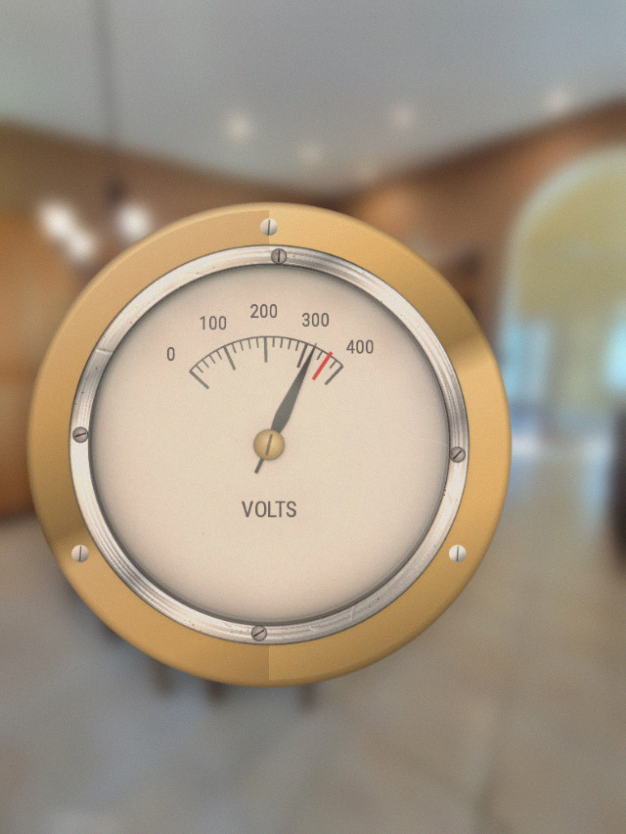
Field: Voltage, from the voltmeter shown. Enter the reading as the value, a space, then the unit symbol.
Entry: 320 V
